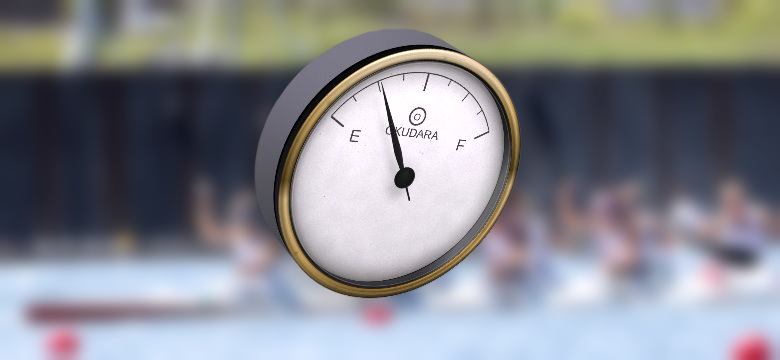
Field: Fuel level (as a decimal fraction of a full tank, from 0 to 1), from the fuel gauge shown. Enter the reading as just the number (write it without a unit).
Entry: 0.25
